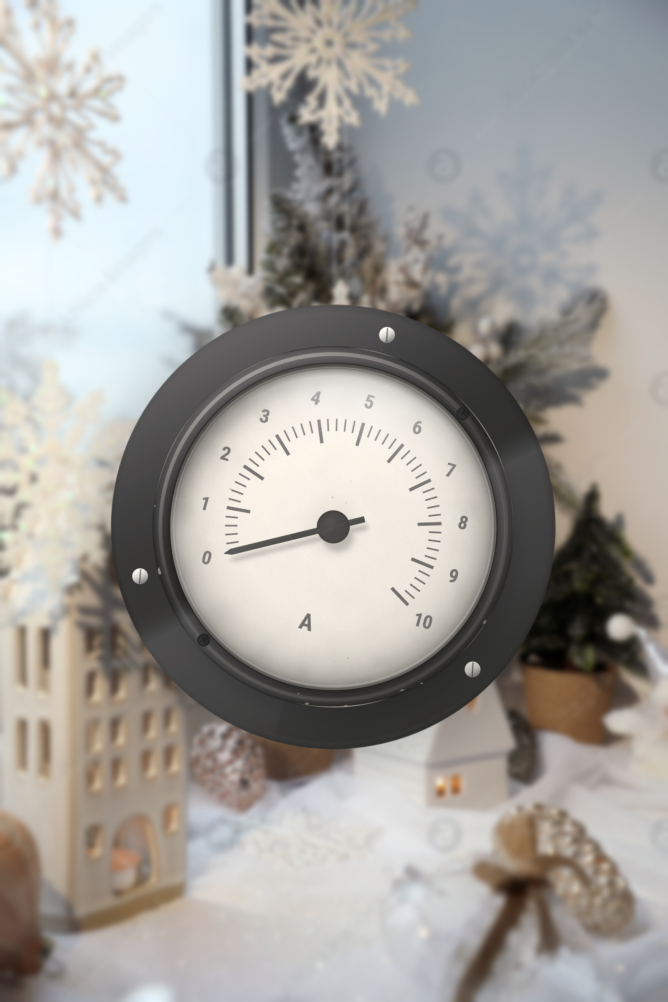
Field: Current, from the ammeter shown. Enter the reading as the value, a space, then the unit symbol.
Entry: 0 A
